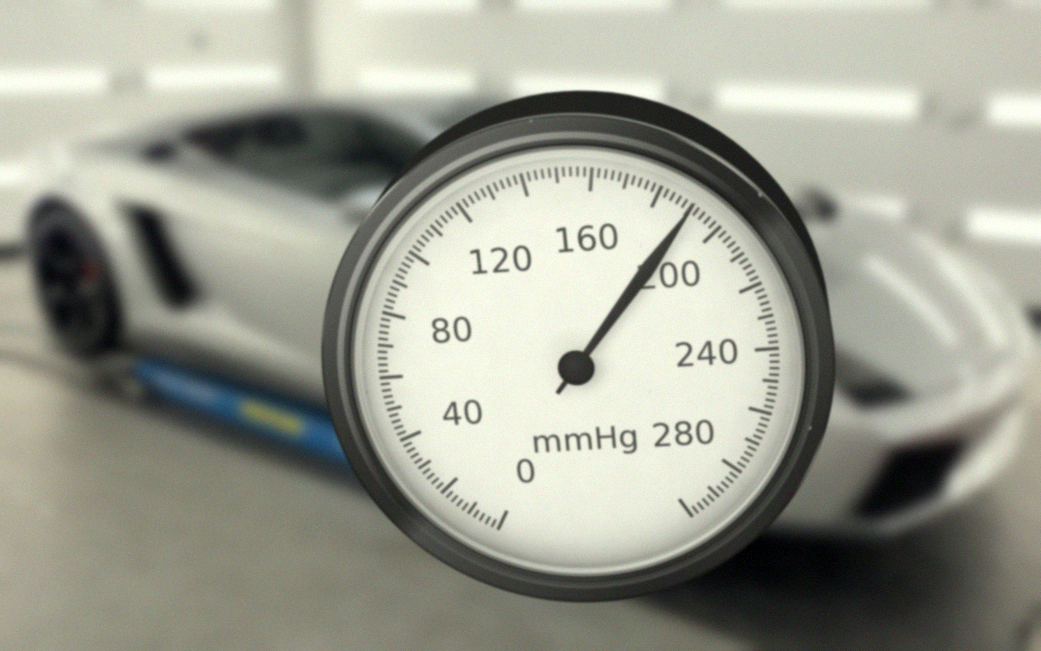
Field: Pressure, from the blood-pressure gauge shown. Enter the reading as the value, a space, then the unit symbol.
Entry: 190 mmHg
